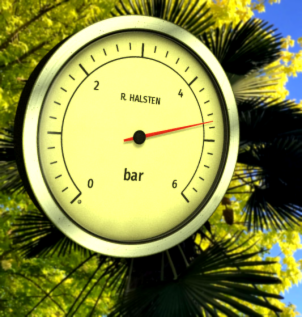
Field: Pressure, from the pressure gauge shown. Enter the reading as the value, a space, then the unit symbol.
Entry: 4.7 bar
